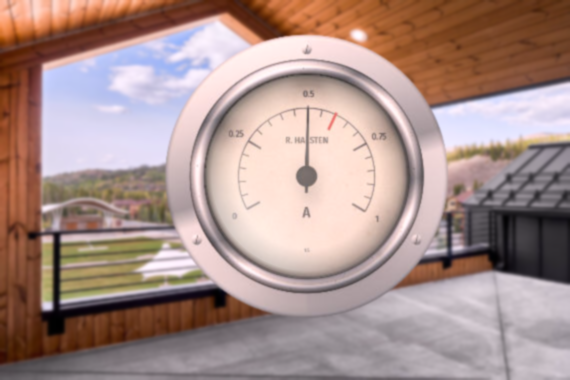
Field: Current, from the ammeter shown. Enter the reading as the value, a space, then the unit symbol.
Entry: 0.5 A
